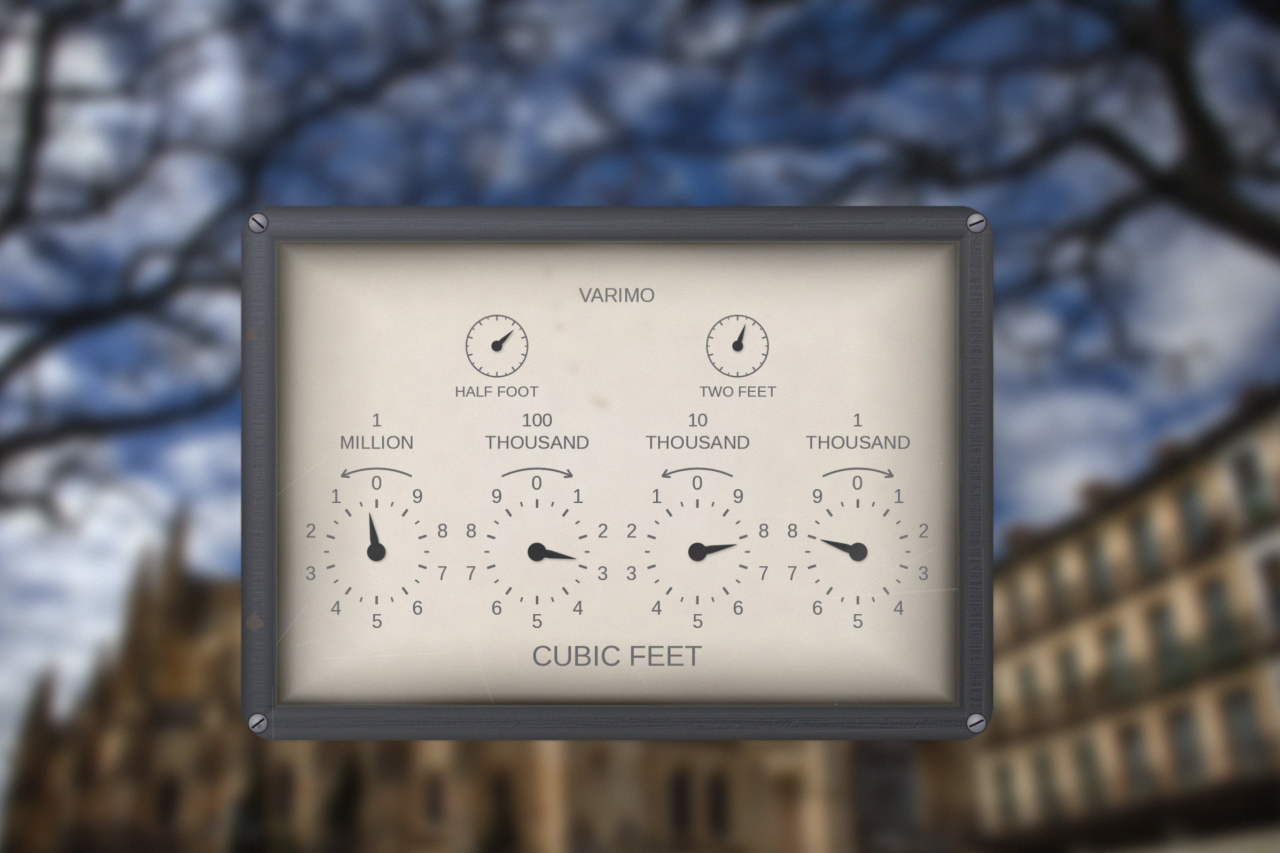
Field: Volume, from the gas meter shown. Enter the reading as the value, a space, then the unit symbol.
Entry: 27800 ft³
